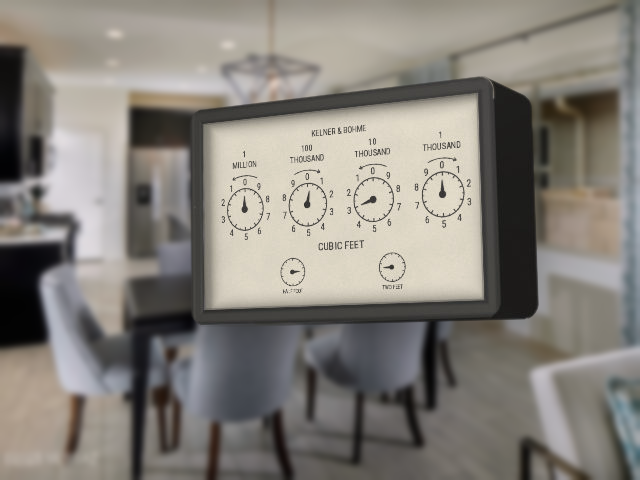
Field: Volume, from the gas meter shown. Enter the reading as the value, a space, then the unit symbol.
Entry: 3000 ft³
